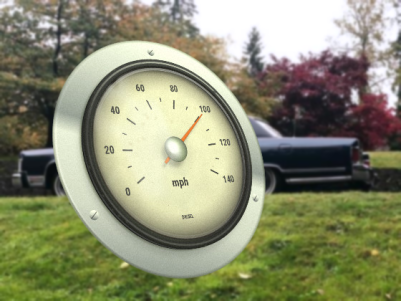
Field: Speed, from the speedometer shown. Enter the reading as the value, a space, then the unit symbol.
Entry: 100 mph
